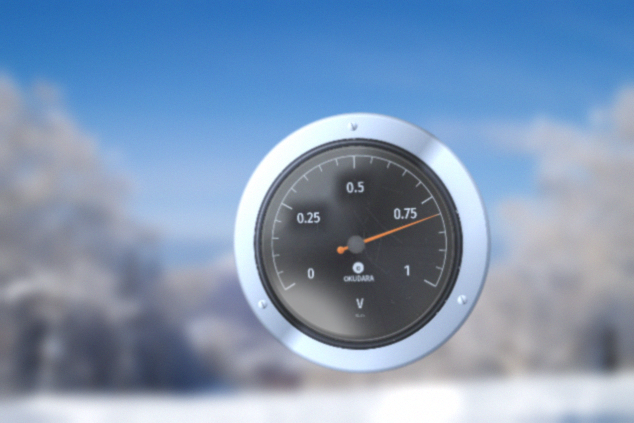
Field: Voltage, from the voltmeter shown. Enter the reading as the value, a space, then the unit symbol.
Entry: 0.8 V
